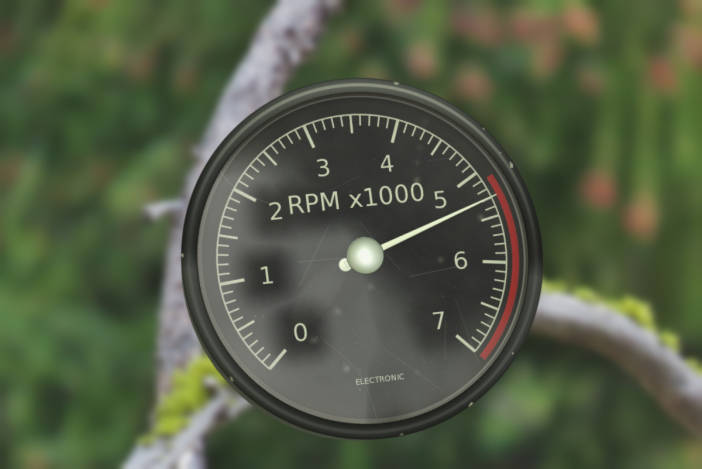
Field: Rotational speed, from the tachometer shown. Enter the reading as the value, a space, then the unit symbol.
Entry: 5300 rpm
